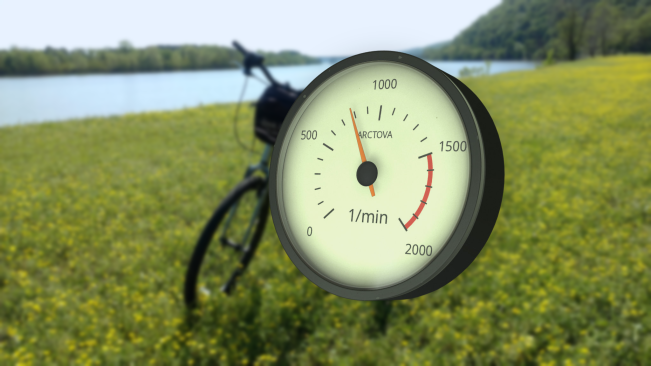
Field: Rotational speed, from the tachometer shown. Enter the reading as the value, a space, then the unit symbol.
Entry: 800 rpm
